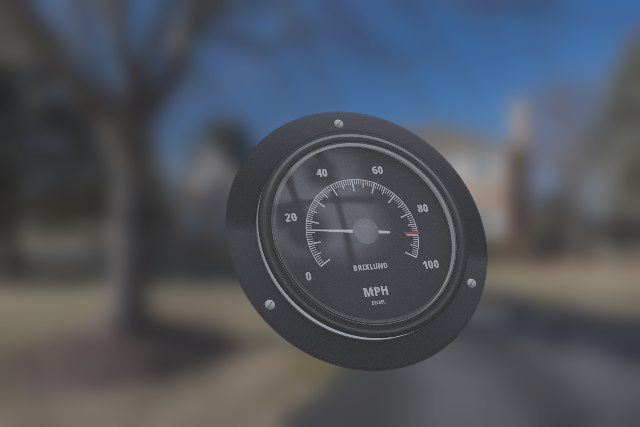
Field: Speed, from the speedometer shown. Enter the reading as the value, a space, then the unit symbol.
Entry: 15 mph
